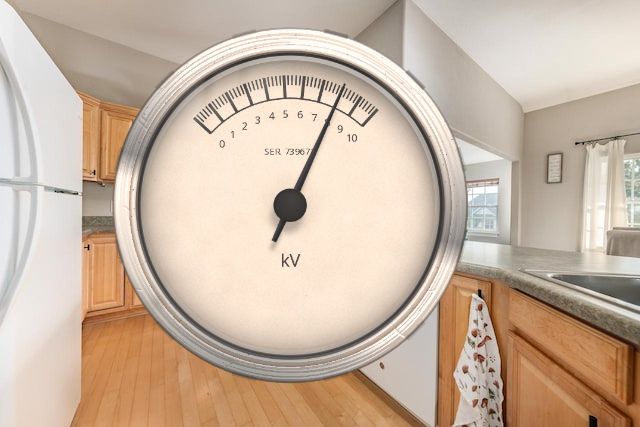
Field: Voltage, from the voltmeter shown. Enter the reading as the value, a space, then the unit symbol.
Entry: 8 kV
